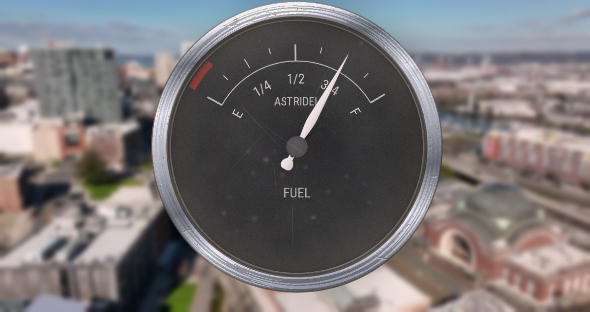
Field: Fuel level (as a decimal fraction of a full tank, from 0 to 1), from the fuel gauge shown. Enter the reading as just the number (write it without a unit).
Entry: 0.75
